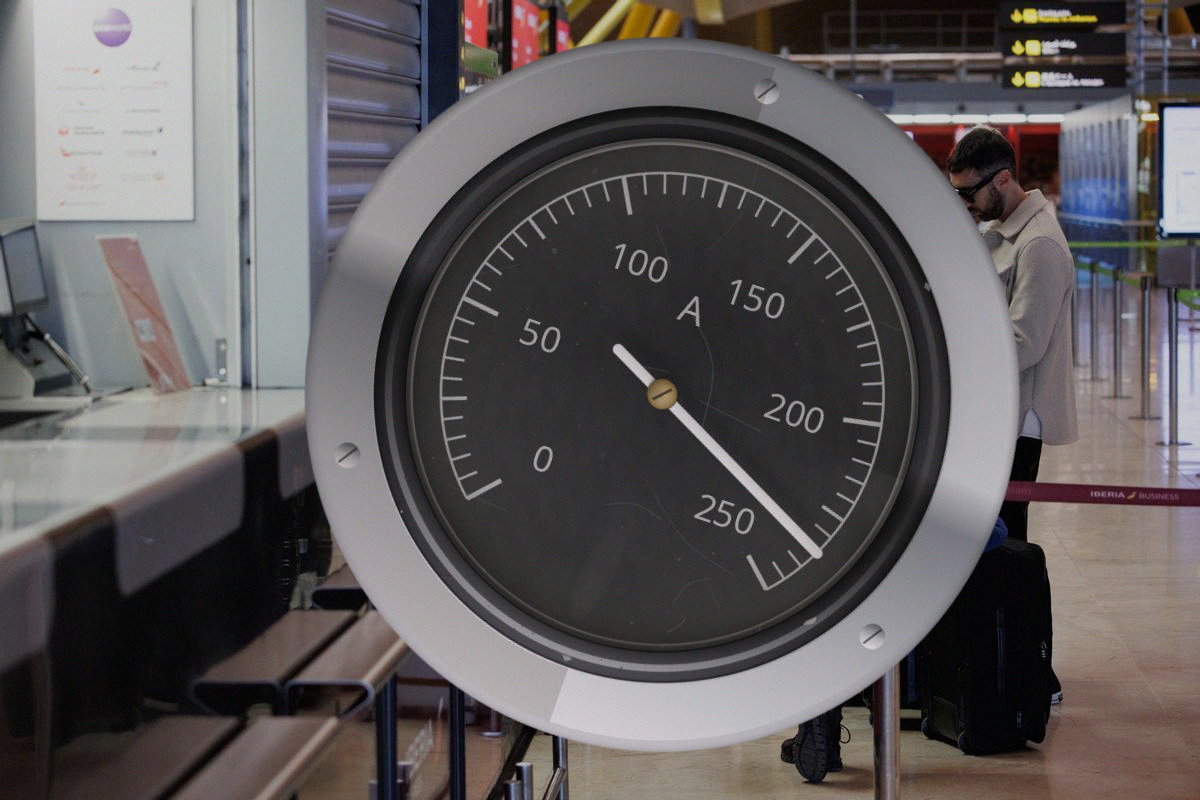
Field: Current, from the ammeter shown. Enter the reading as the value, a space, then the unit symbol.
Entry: 235 A
